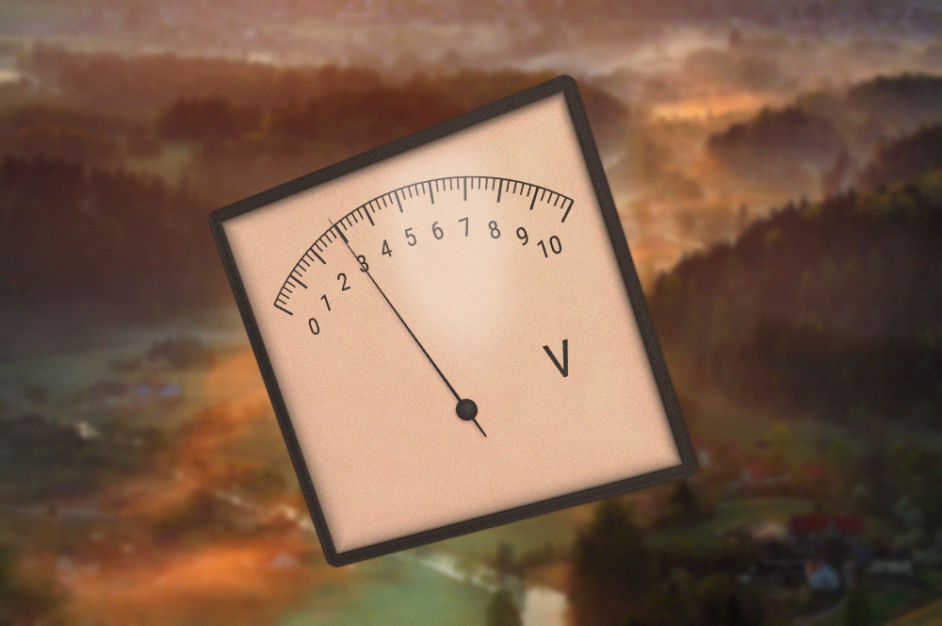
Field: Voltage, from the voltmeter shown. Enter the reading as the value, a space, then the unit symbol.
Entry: 3 V
